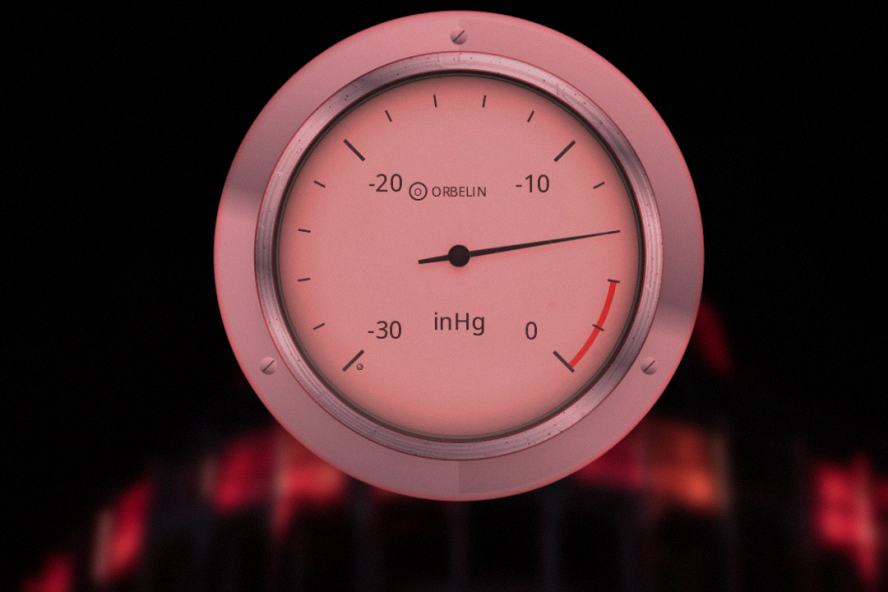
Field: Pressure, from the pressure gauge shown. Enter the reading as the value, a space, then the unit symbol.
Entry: -6 inHg
